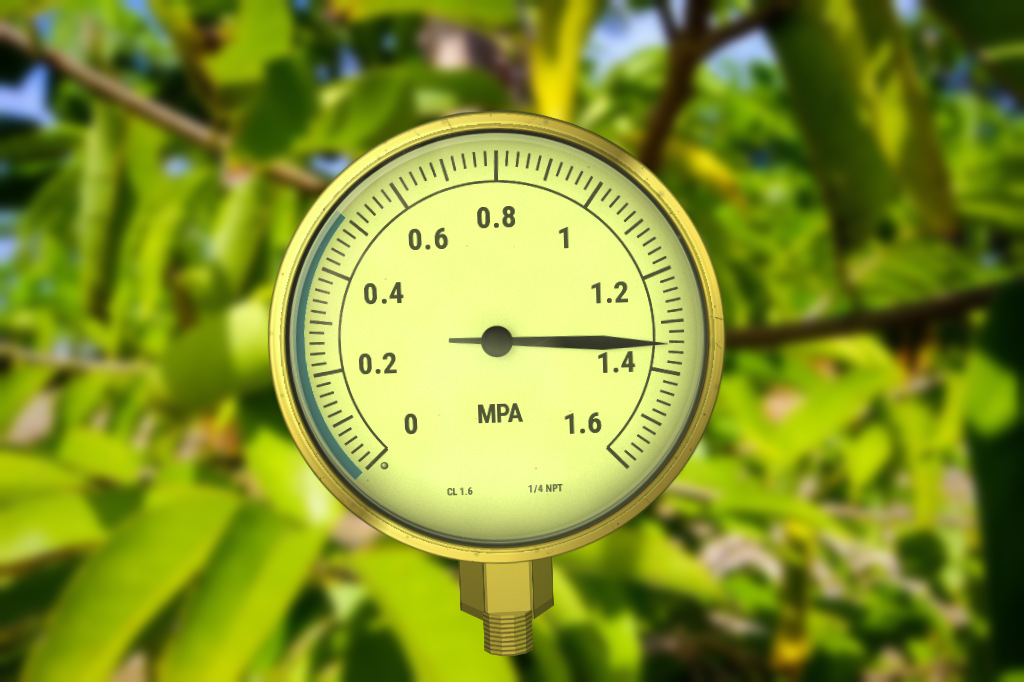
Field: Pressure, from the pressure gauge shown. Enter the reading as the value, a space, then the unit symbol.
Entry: 1.34 MPa
